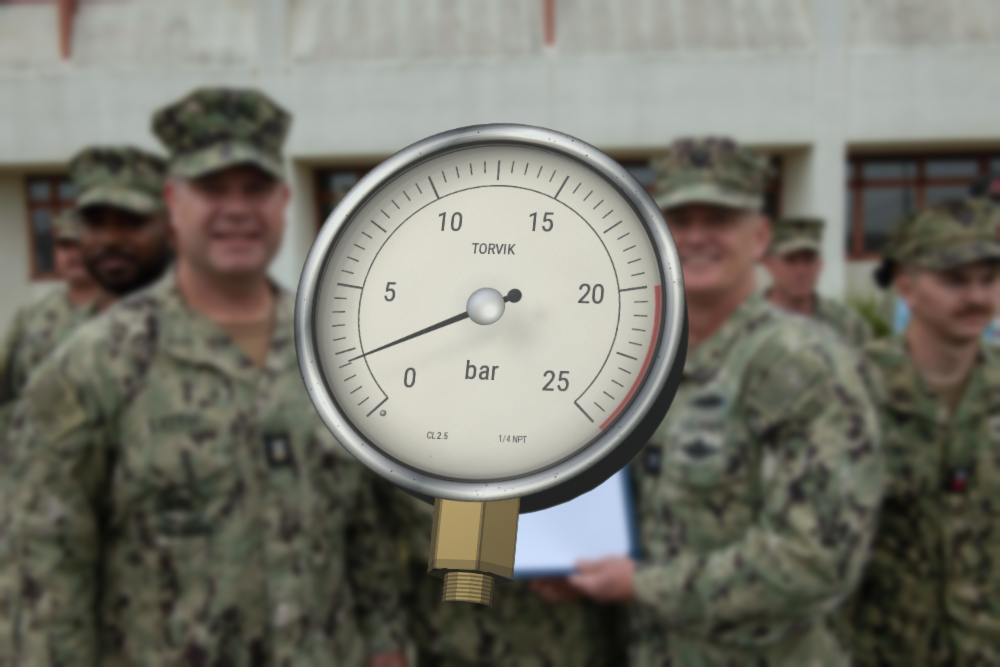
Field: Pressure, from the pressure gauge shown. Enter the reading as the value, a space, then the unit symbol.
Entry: 2 bar
